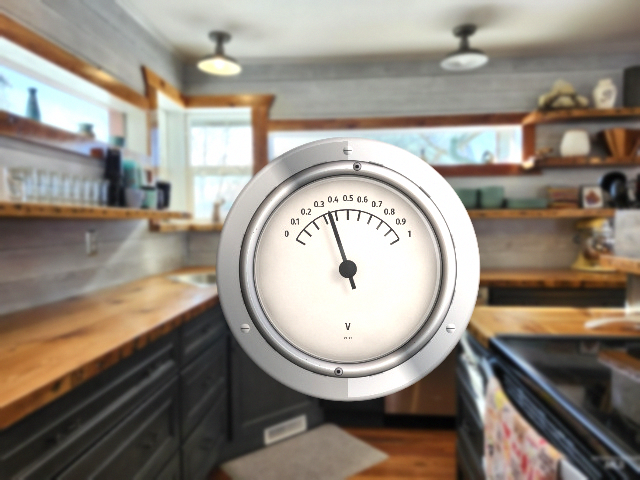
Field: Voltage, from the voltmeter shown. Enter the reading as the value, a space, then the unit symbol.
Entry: 0.35 V
